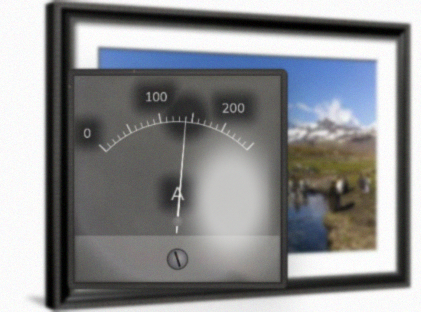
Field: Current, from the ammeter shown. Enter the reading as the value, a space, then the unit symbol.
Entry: 140 A
